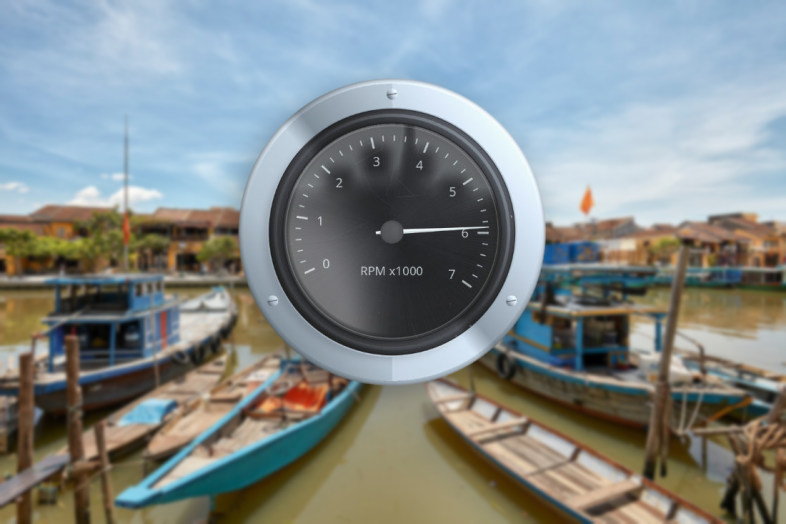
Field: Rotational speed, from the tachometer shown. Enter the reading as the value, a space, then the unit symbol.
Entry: 5900 rpm
